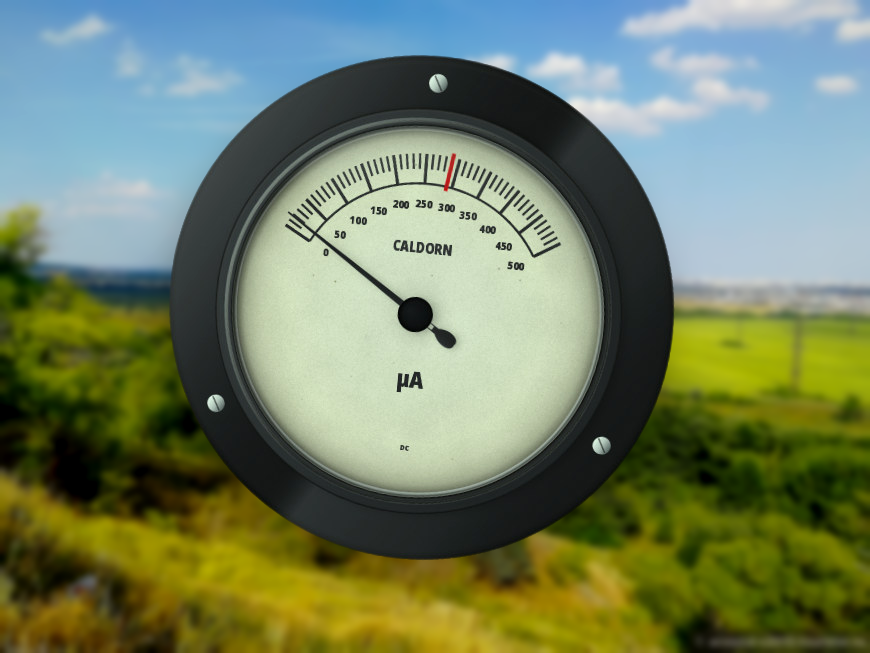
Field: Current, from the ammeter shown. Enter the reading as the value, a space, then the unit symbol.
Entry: 20 µA
